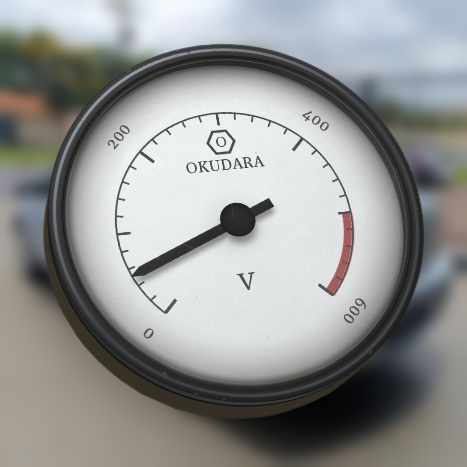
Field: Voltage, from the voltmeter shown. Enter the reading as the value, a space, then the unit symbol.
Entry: 50 V
